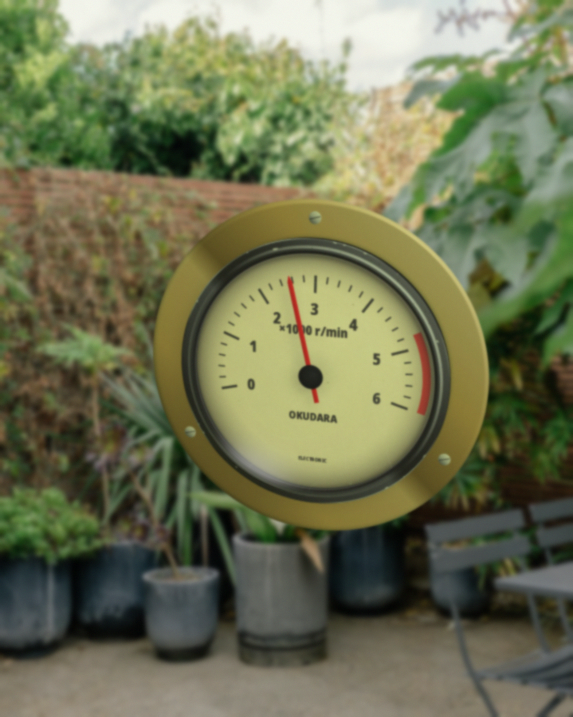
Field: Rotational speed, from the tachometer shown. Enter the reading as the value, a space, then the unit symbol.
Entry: 2600 rpm
